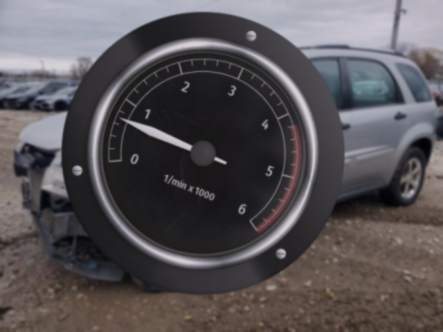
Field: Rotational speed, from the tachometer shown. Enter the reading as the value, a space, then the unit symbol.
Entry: 700 rpm
